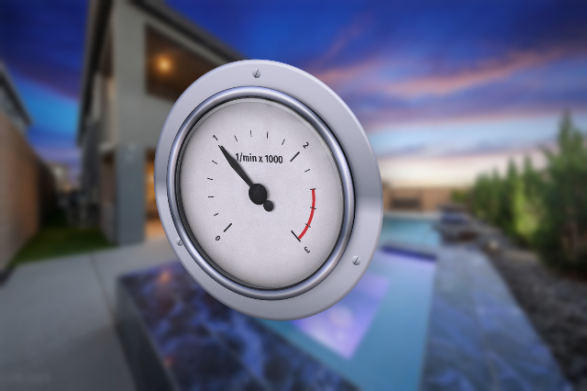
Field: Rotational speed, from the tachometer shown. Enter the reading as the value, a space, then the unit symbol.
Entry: 1000 rpm
